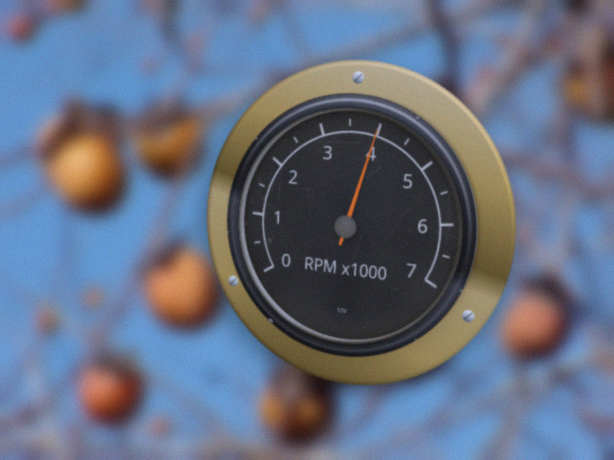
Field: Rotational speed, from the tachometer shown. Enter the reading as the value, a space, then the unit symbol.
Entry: 4000 rpm
